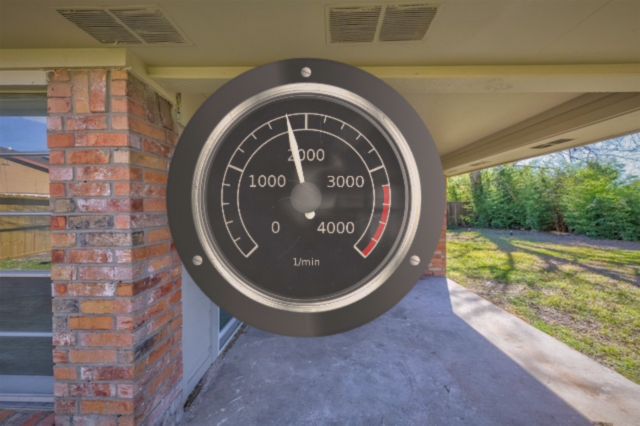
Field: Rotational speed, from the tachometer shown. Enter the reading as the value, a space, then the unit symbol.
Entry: 1800 rpm
